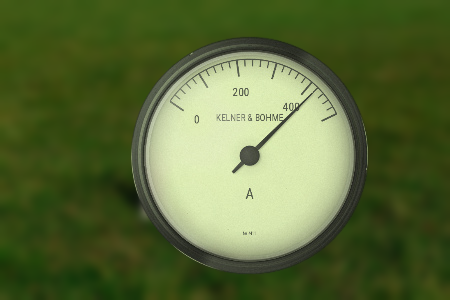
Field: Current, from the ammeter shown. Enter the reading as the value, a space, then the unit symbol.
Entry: 420 A
